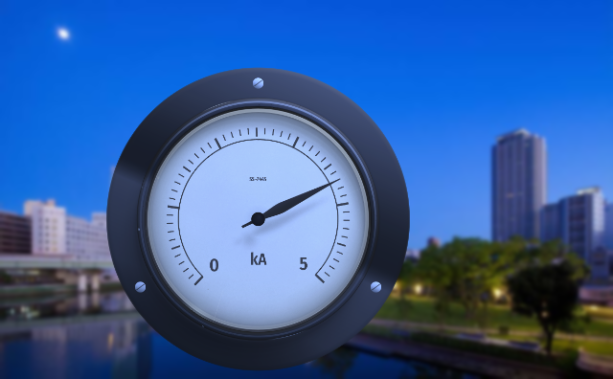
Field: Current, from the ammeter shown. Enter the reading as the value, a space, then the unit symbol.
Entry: 3.7 kA
